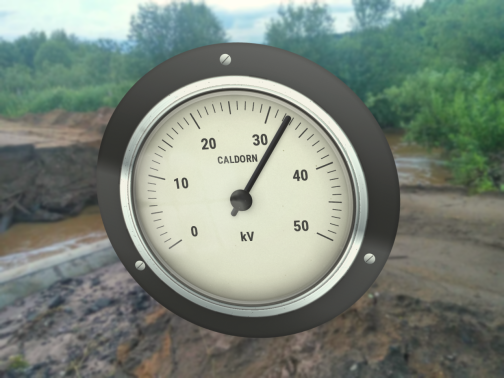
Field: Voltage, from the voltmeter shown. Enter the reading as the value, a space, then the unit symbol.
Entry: 32.5 kV
